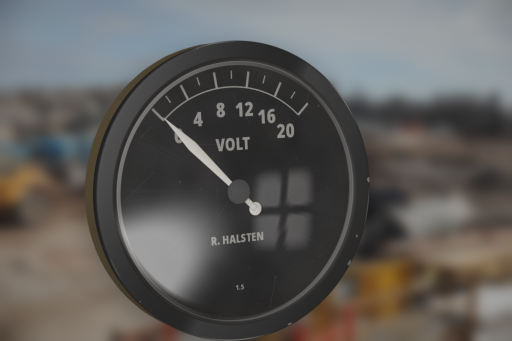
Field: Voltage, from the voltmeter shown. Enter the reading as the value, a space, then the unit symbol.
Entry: 0 V
